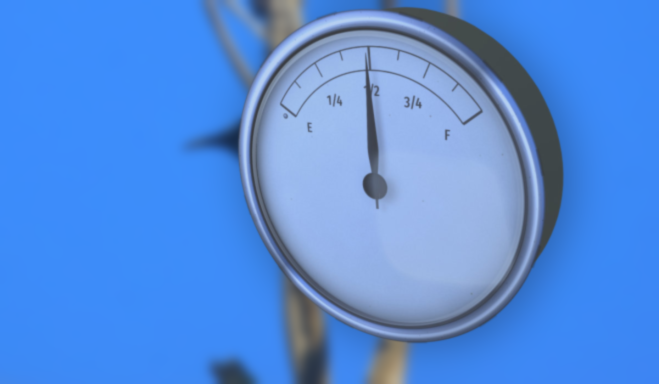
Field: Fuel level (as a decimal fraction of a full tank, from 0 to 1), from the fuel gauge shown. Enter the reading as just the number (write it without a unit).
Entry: 0.5
